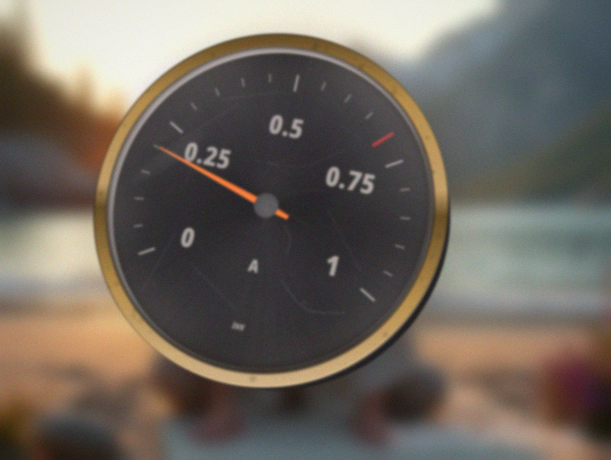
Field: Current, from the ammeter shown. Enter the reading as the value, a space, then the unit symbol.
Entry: 0.2 A
